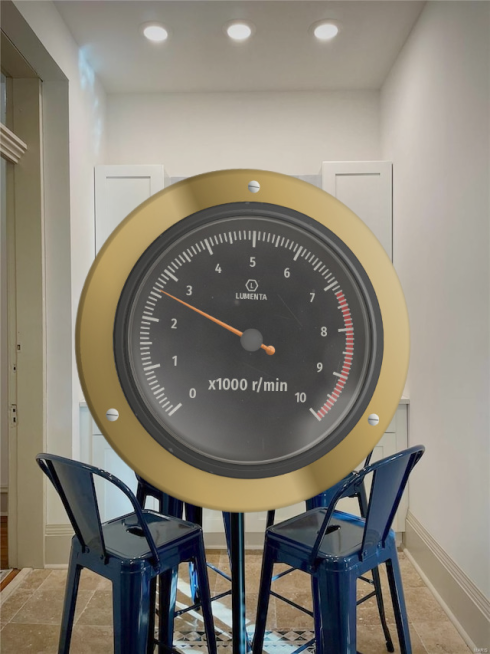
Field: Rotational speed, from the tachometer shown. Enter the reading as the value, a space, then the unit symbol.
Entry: 2600 rpm
